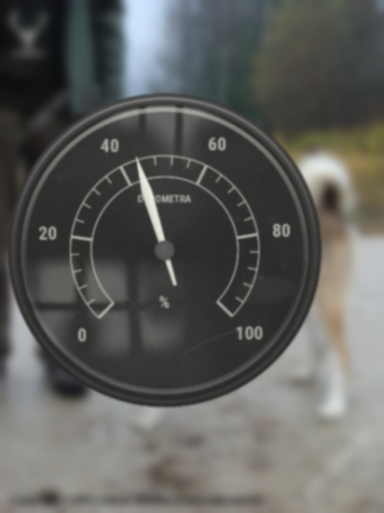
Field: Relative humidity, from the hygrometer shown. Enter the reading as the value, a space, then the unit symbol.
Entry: 44 %
